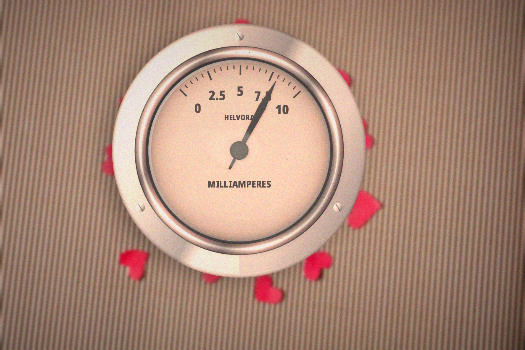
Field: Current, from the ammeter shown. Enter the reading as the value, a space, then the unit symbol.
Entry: 8 mA
